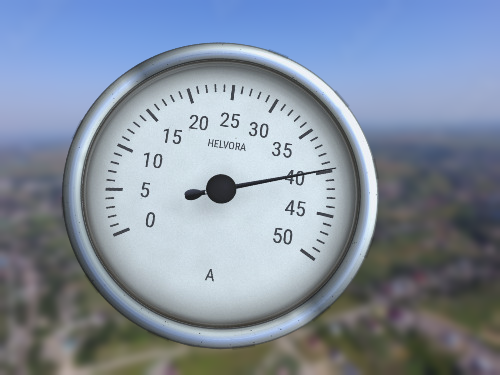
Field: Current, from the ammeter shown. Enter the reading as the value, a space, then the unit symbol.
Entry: 40 A
